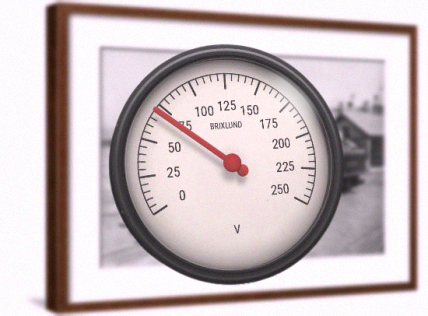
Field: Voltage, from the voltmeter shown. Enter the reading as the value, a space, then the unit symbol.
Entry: 70 V
